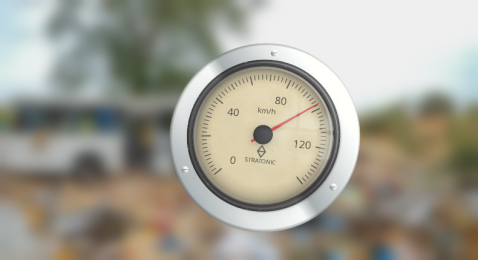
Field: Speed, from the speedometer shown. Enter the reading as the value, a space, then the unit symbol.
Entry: 98 km/h
